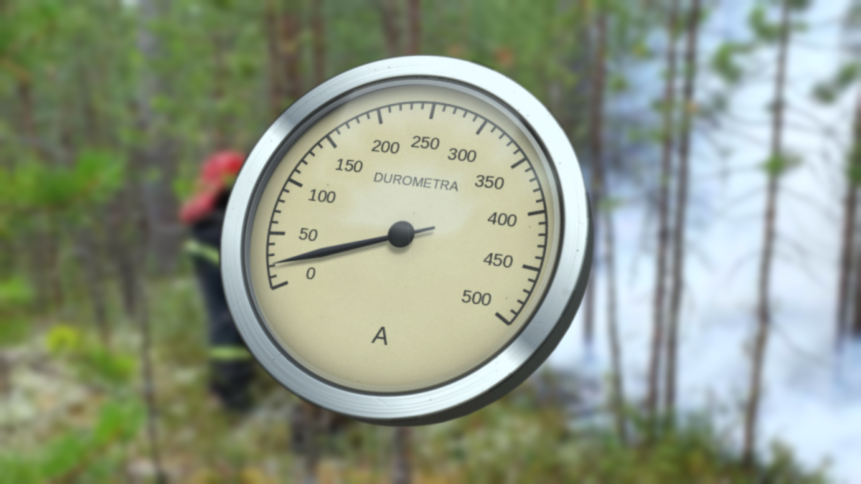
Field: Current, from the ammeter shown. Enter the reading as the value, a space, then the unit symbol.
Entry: 20 A
